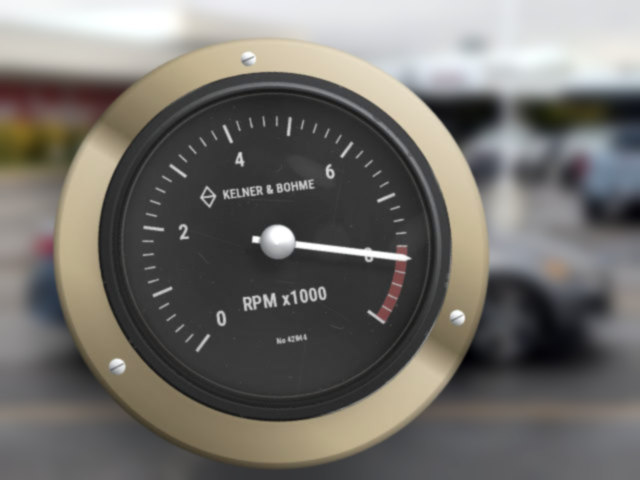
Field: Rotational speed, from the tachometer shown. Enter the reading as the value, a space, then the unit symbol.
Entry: 8000 rpm
